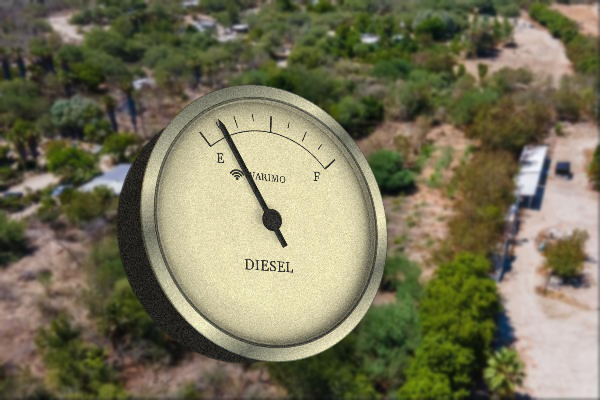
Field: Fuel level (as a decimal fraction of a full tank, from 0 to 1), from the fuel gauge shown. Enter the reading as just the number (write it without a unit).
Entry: 0.125
